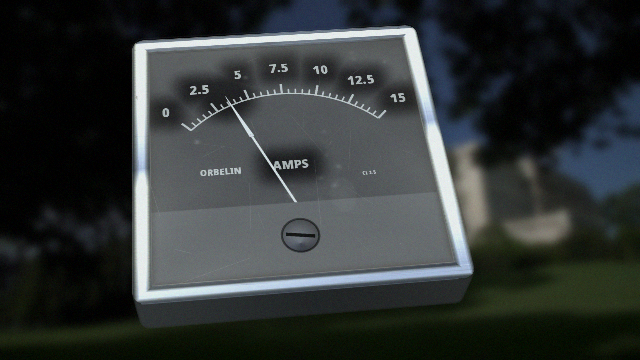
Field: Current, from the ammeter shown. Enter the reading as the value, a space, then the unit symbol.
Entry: 3.5 A
